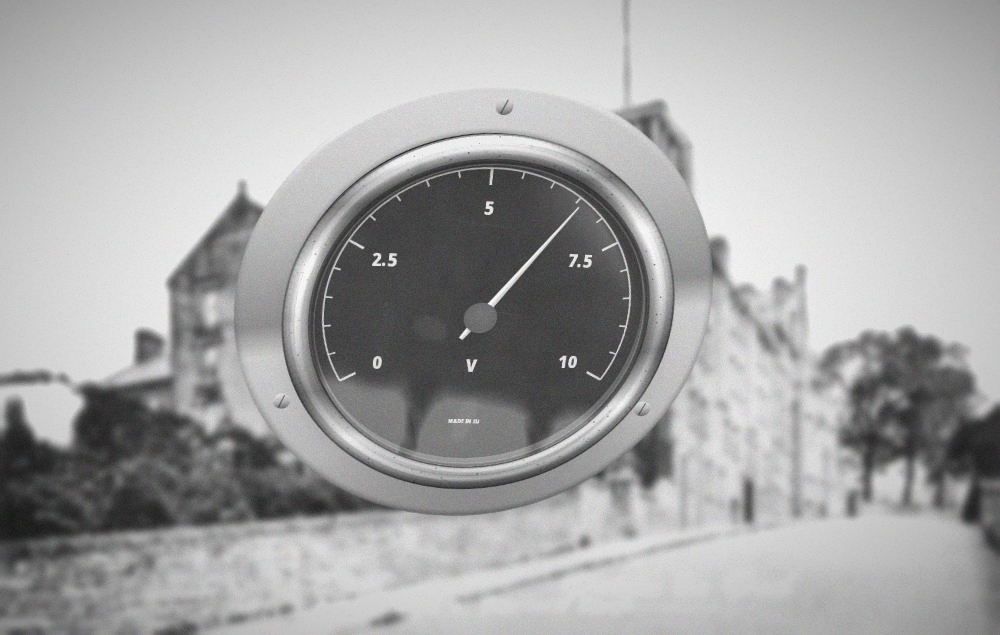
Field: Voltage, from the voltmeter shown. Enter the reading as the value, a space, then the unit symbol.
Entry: 6.5 V
